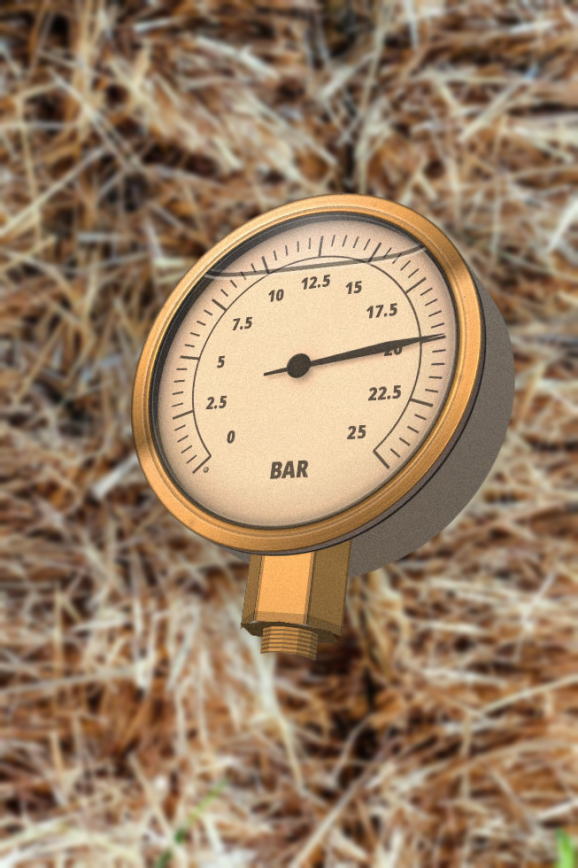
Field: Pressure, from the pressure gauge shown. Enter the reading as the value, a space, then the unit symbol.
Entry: 20 bar
